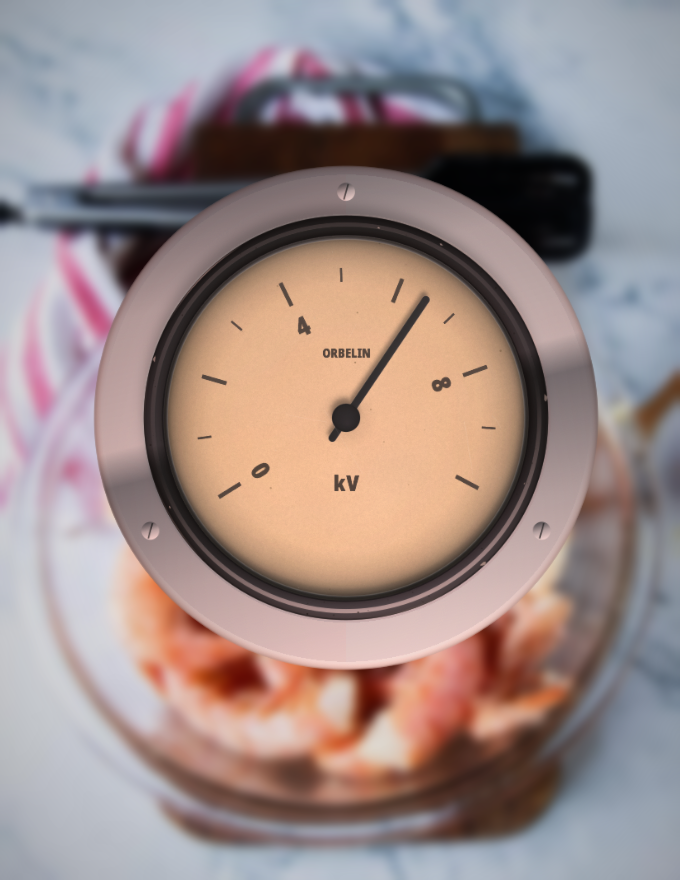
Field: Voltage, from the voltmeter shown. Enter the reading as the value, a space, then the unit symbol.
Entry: 6.5 kV
